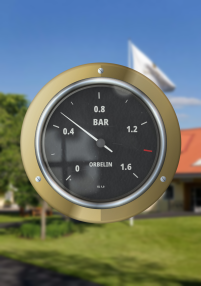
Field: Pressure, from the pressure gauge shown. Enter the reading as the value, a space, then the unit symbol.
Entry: 0.5 bar
